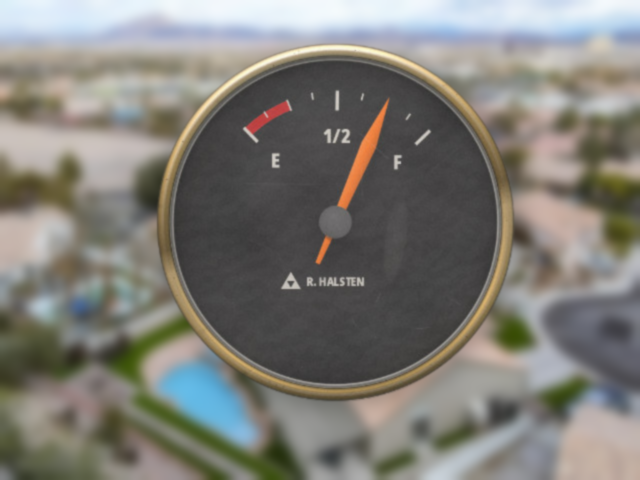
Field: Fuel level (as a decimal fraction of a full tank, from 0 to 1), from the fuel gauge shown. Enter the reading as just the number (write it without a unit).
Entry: 0.75
